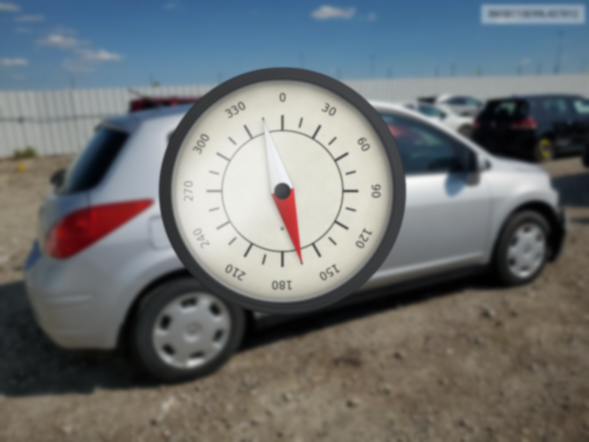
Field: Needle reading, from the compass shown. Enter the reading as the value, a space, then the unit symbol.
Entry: 165 °
